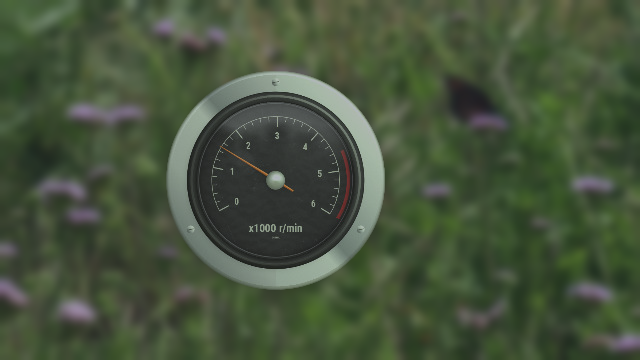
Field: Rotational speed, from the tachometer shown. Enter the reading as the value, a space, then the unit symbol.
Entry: 1500 rpm
